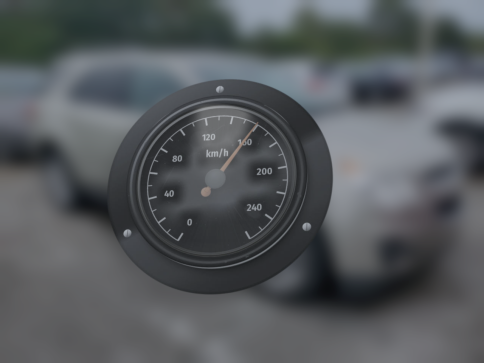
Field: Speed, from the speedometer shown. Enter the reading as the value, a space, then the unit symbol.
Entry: 160 km/h
